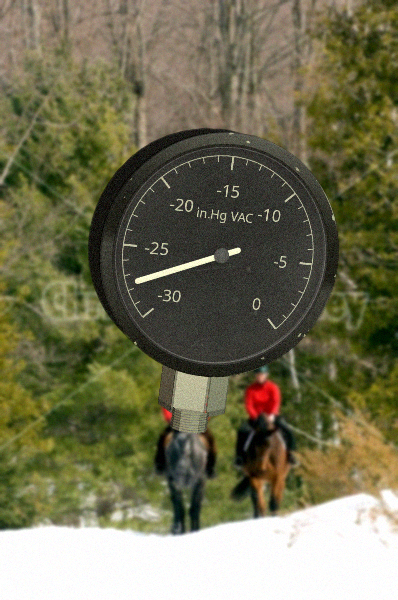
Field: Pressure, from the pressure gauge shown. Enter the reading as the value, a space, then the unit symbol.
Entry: -27.5 inHg
